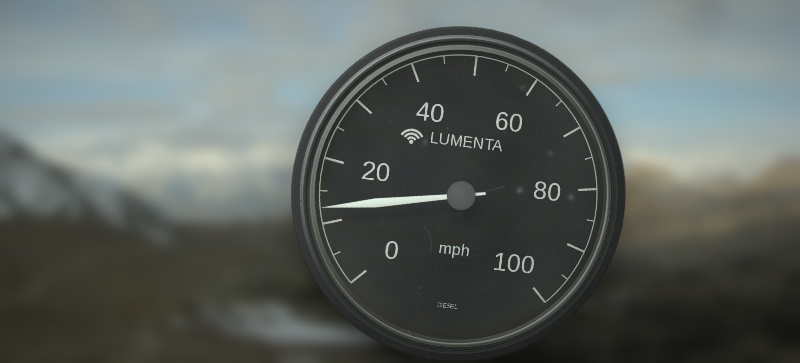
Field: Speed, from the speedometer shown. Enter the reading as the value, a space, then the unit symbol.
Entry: 12.5 mph
